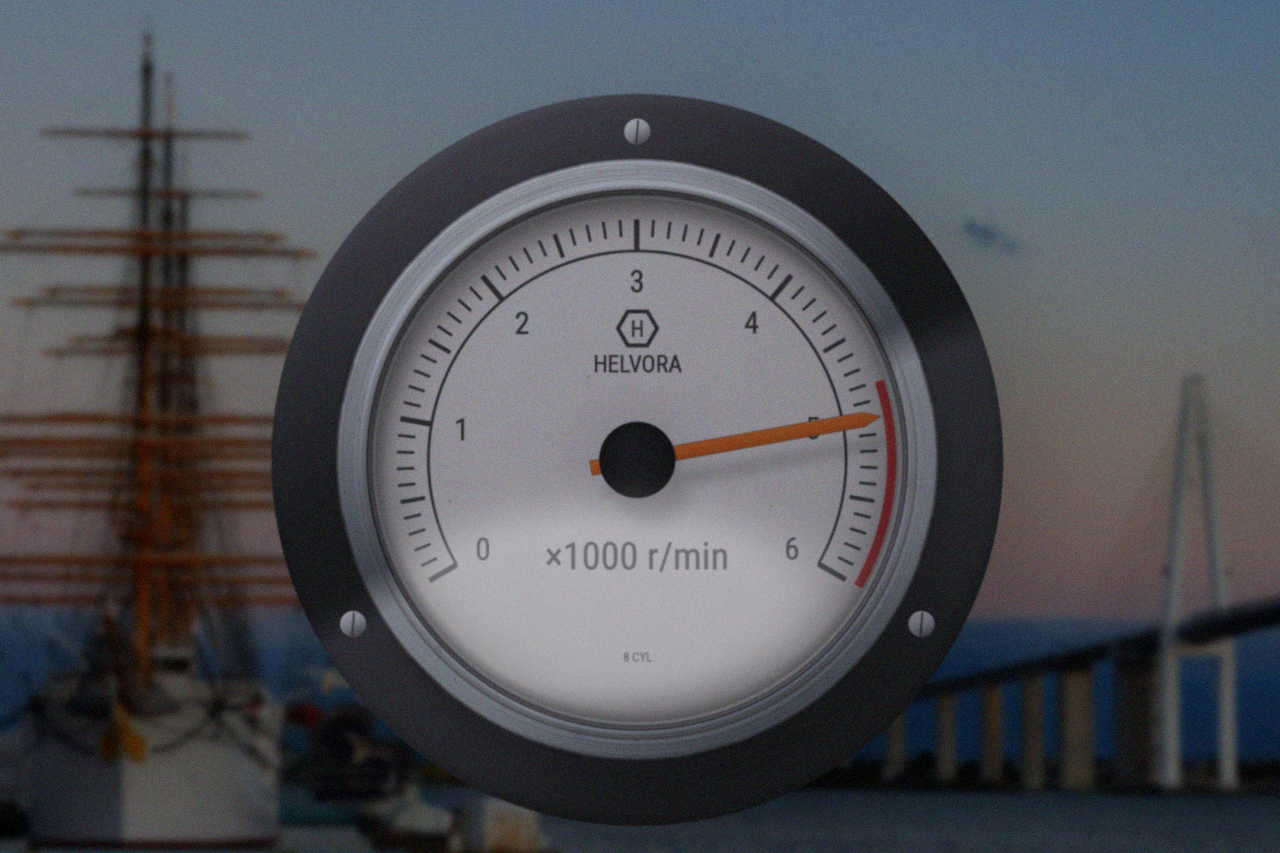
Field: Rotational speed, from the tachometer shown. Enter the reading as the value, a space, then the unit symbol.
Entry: 5000 rpm
